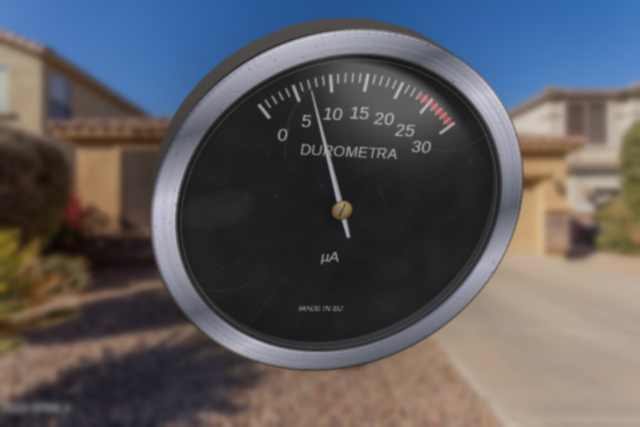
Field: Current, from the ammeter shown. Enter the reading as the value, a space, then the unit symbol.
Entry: 7 µA
